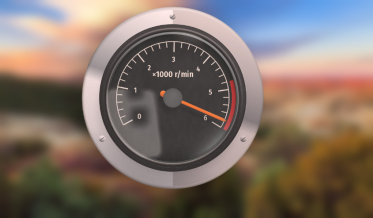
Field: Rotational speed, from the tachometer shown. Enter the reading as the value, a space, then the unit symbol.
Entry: 5800 rpm
